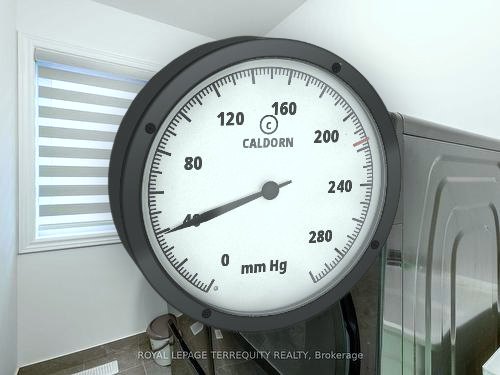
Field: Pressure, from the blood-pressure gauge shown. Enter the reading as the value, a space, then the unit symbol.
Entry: 40 mmHg
